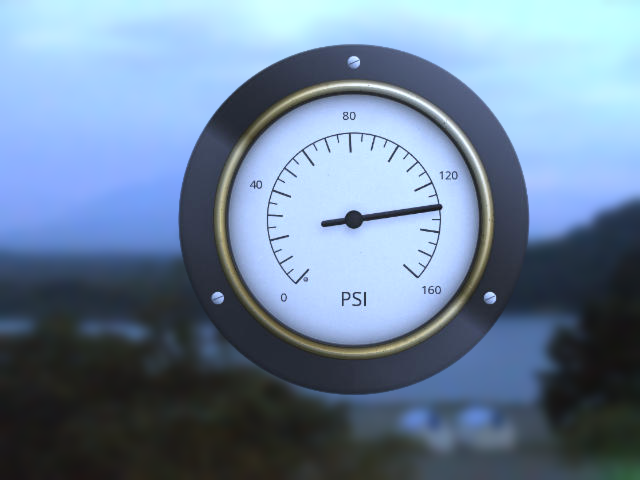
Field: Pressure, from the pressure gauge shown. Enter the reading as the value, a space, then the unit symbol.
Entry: 130 psi
